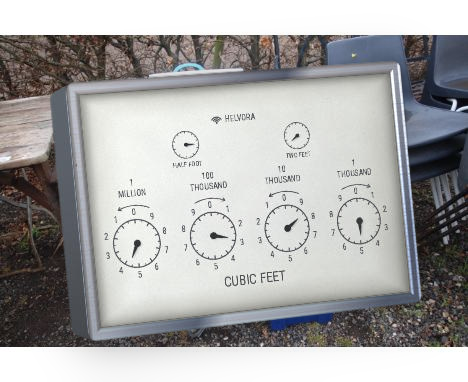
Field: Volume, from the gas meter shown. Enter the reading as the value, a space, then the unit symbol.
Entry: 428500 ft³
